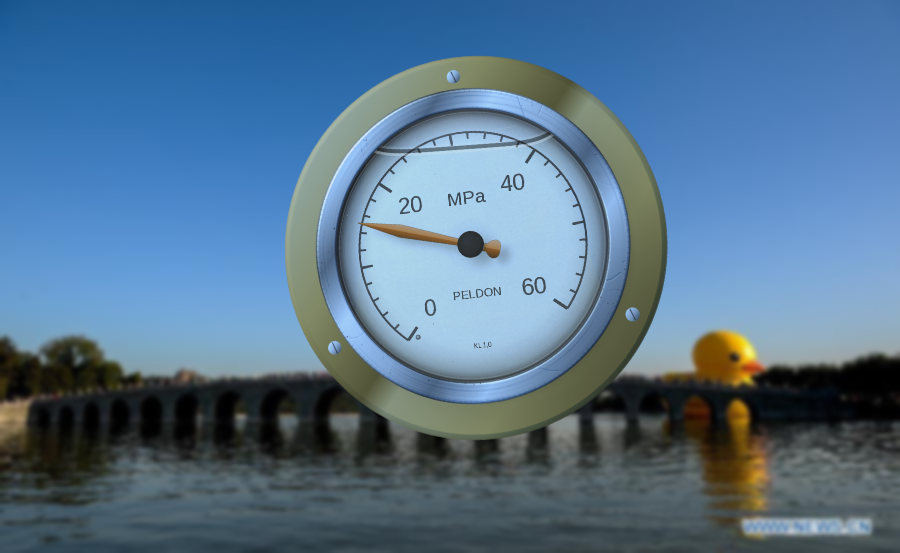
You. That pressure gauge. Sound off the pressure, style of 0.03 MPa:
15 MPa
